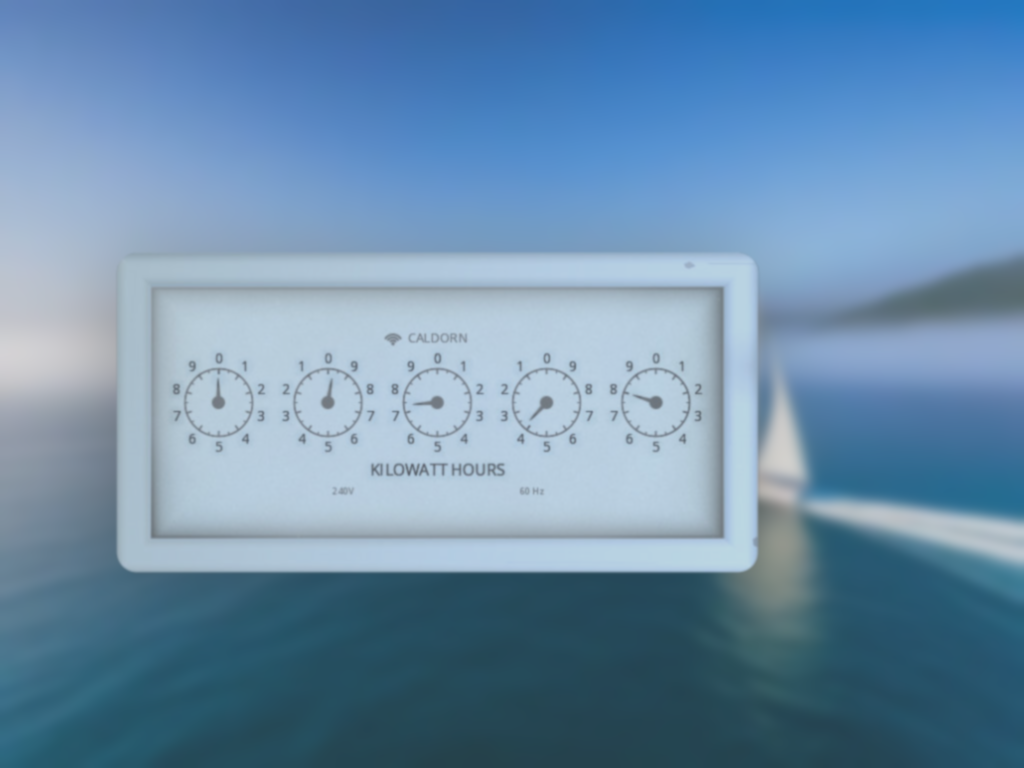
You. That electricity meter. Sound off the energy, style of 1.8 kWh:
99738 kWh
